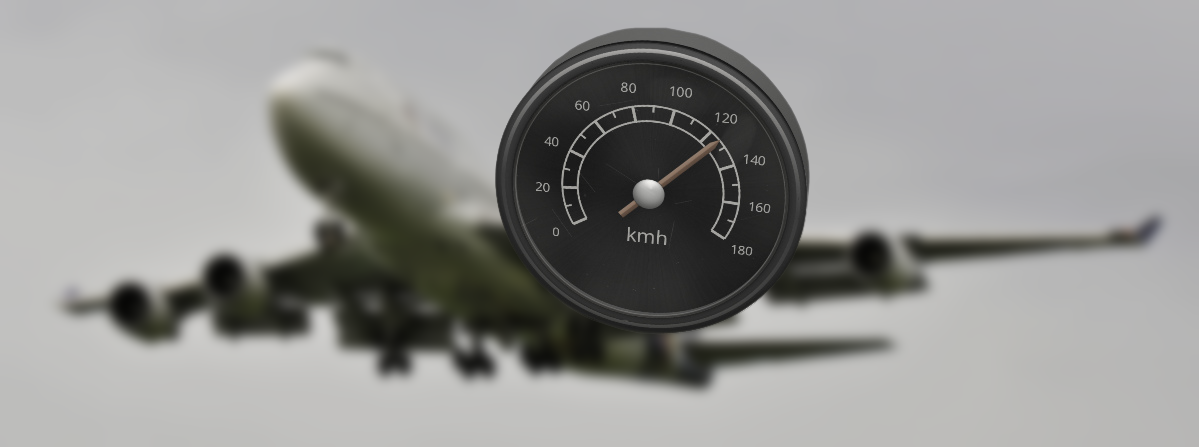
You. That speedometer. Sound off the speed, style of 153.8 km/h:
125 km/h
